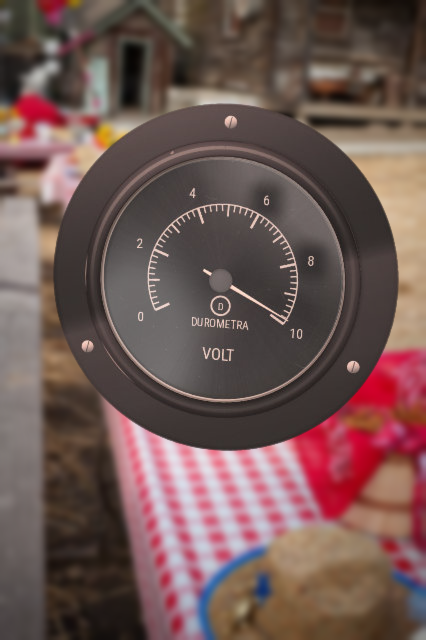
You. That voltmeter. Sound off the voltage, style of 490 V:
9.8 V
